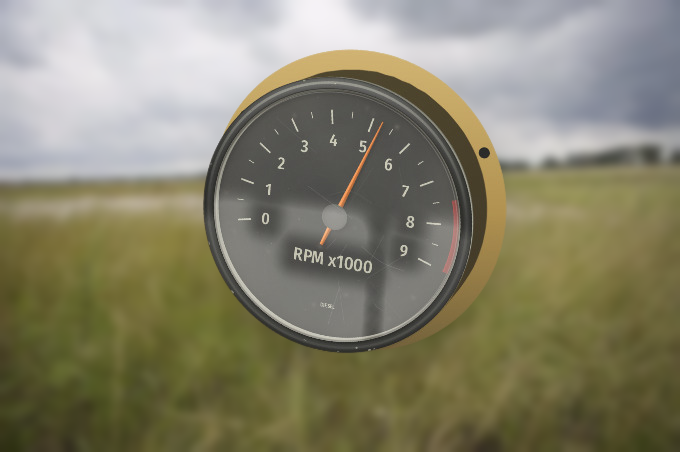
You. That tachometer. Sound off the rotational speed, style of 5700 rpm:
5250 rpm
